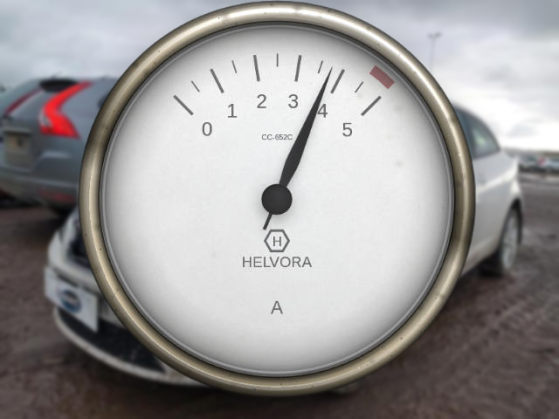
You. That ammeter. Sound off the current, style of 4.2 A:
3.75 A
